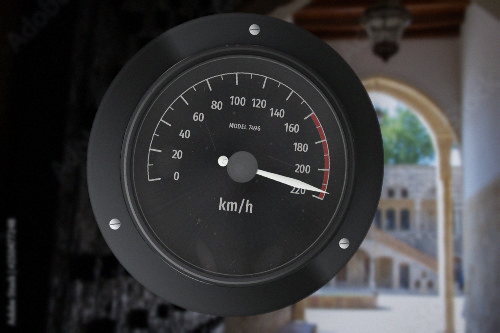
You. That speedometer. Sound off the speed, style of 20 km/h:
215 km/h
